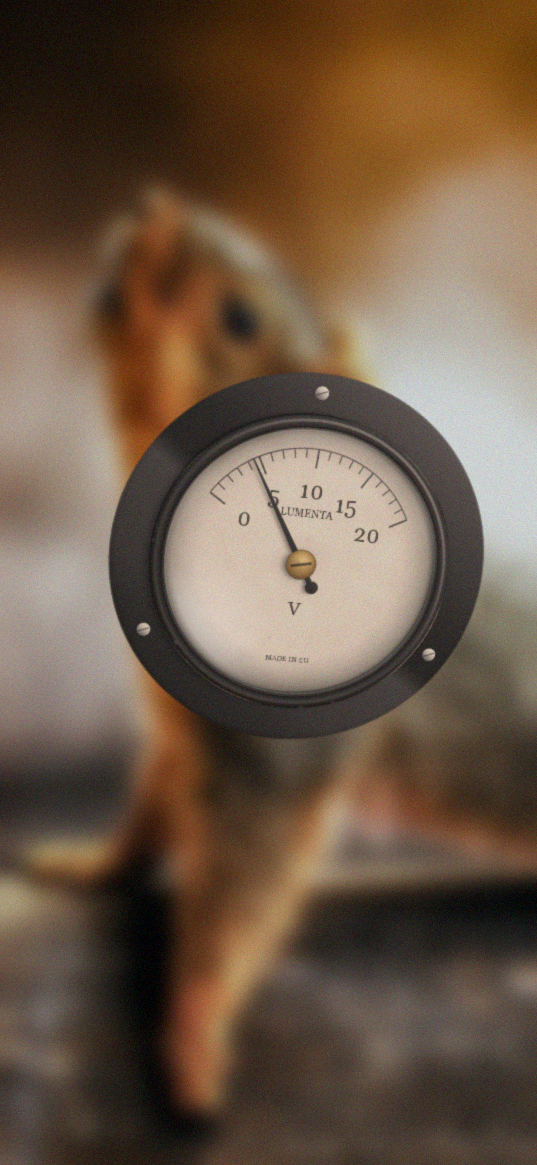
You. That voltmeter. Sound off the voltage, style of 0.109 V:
4.5 V
